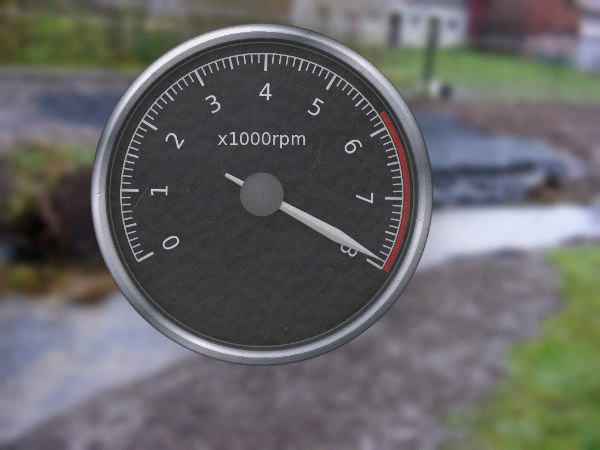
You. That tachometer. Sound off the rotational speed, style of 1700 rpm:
7900 rpm
